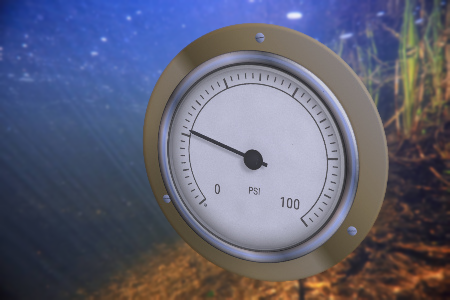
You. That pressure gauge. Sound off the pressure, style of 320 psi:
22 psi
